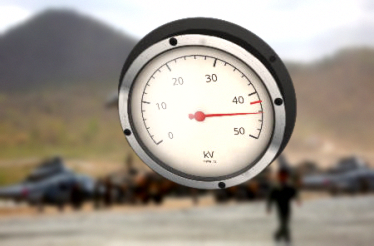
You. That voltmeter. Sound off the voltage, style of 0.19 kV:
44 kV
